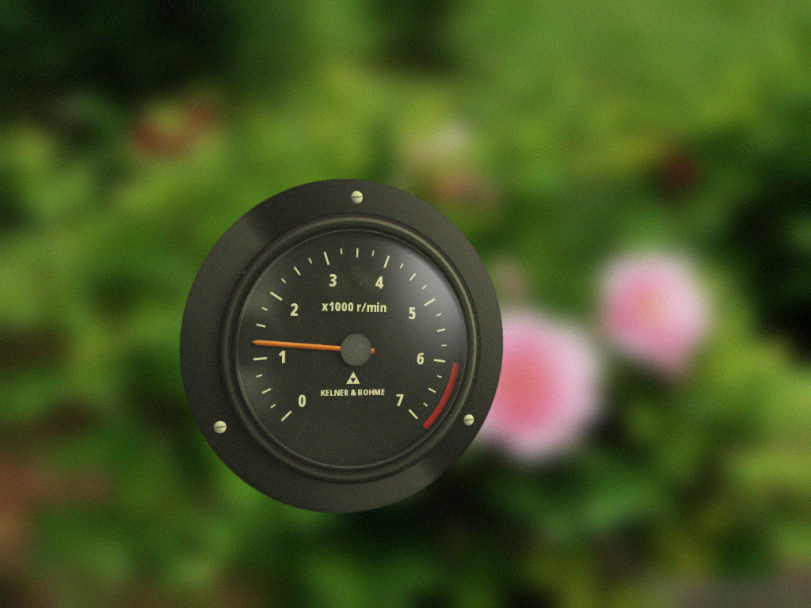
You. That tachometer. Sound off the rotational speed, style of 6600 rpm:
1250 rpm
